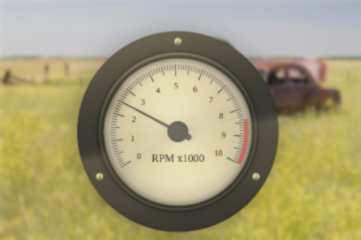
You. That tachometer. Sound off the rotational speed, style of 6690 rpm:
2500 rpm
